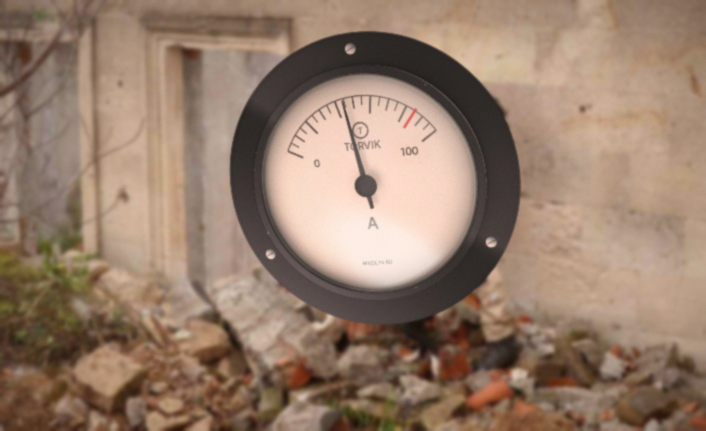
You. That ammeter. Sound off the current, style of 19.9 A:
45 A
